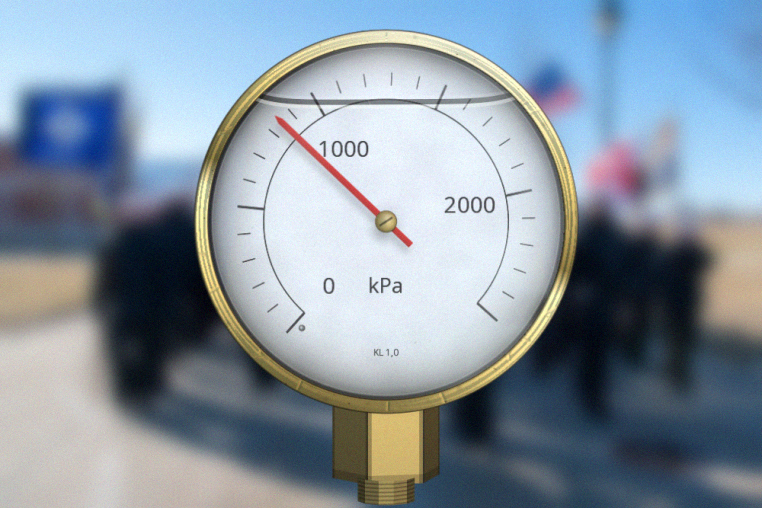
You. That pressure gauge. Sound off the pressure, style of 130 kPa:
850 kPa
